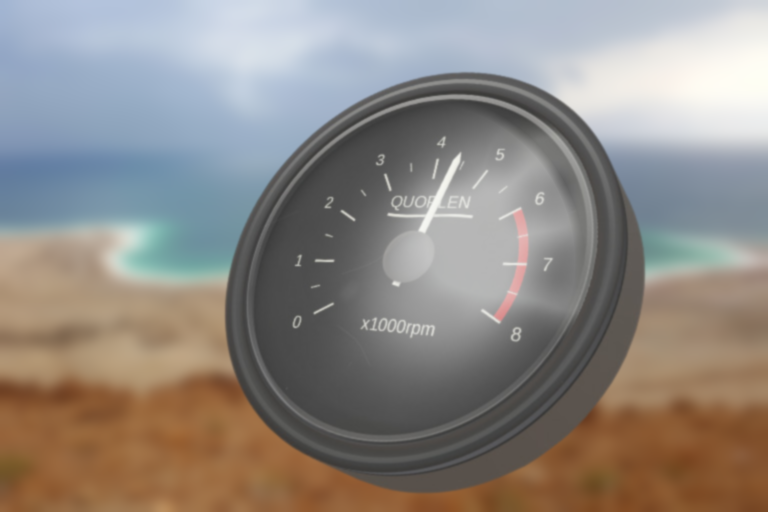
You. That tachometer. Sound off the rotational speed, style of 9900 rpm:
4500 rpm
